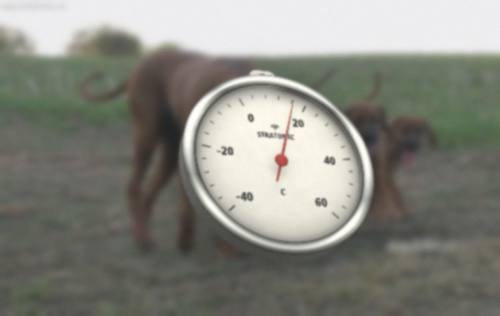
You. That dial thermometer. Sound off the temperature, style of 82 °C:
16 °C
